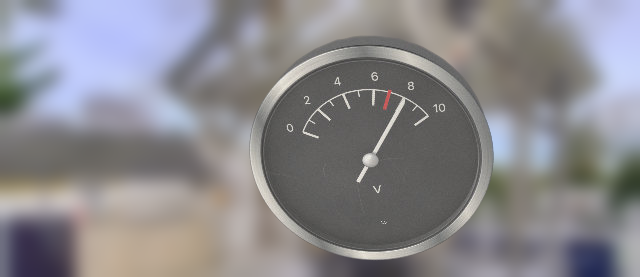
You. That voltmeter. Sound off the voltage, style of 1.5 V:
8 V
